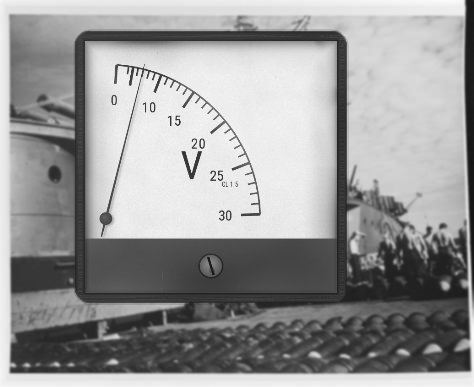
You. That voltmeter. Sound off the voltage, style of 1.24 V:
7 V
